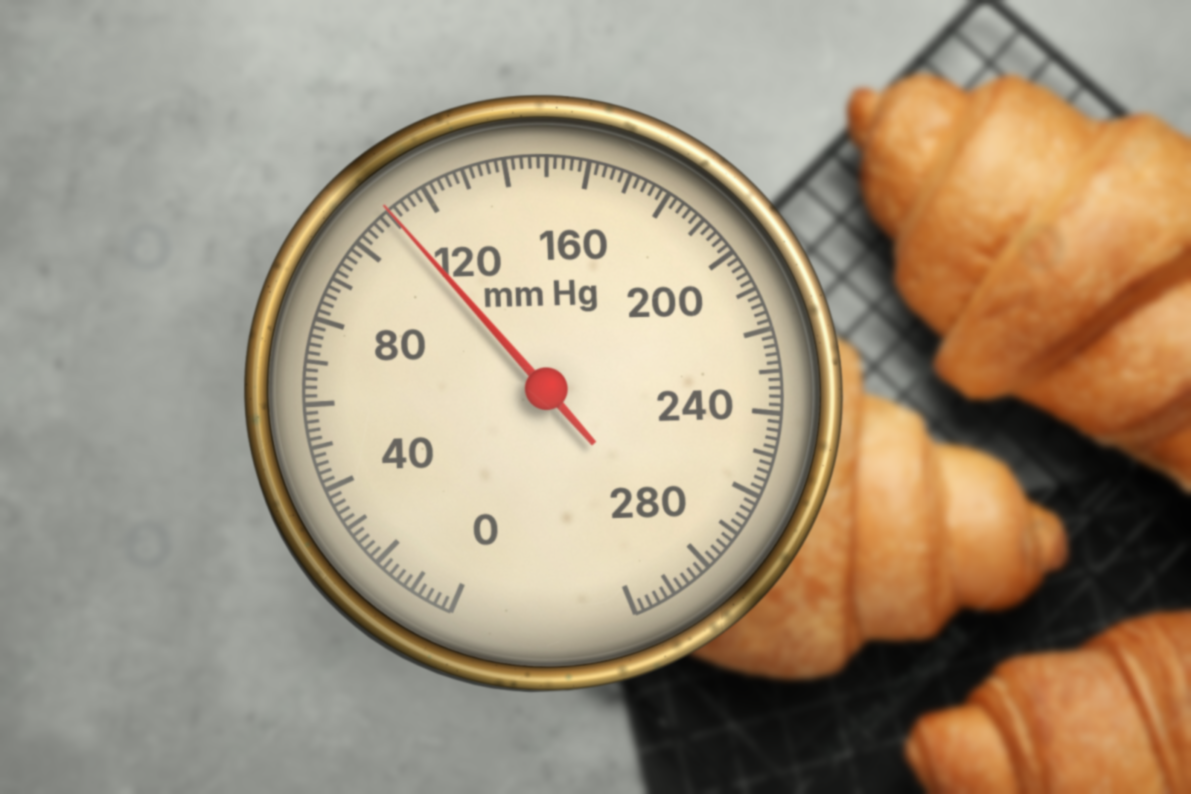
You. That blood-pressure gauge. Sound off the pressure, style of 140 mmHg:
110 mmHg
